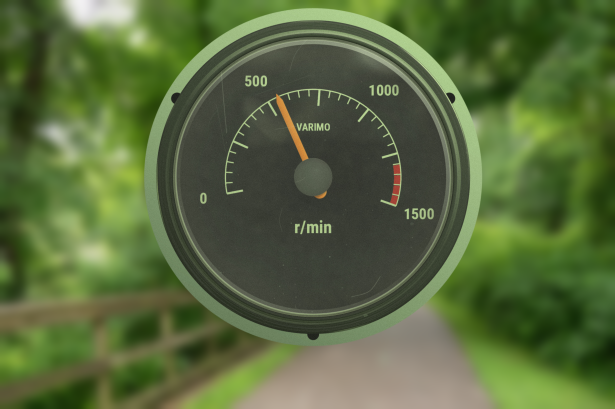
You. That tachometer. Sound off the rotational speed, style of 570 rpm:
550 rpm
